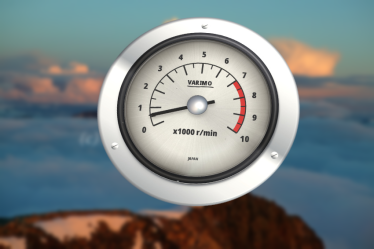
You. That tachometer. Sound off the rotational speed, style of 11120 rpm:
500 rpm
